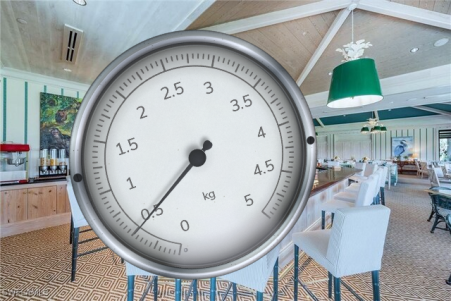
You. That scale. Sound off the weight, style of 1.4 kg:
0.5 kg
